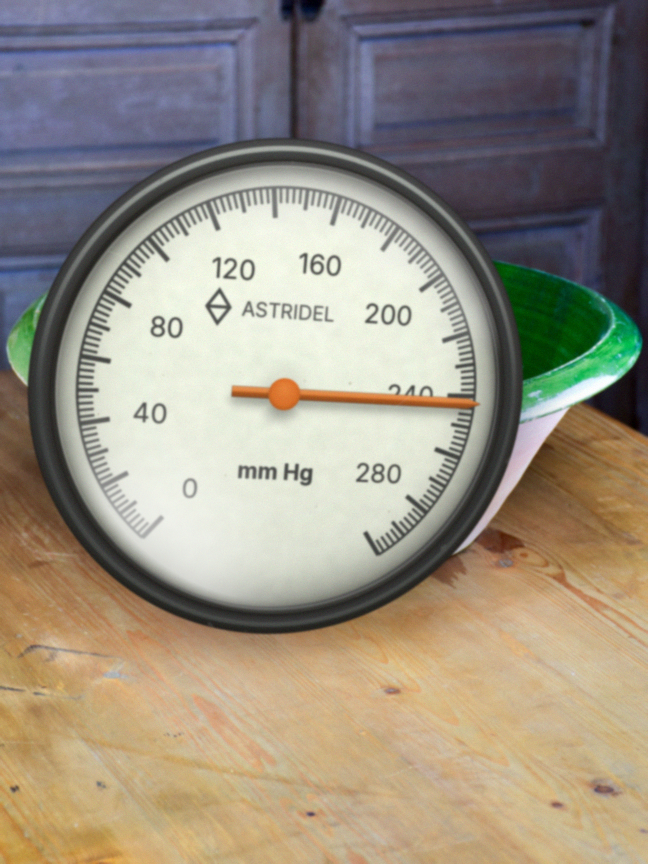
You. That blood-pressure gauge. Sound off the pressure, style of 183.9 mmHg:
242 mmHg
